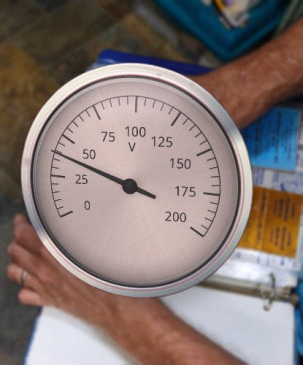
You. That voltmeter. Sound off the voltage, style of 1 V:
40 V
